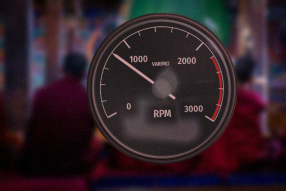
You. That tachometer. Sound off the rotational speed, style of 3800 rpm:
800 rpm
